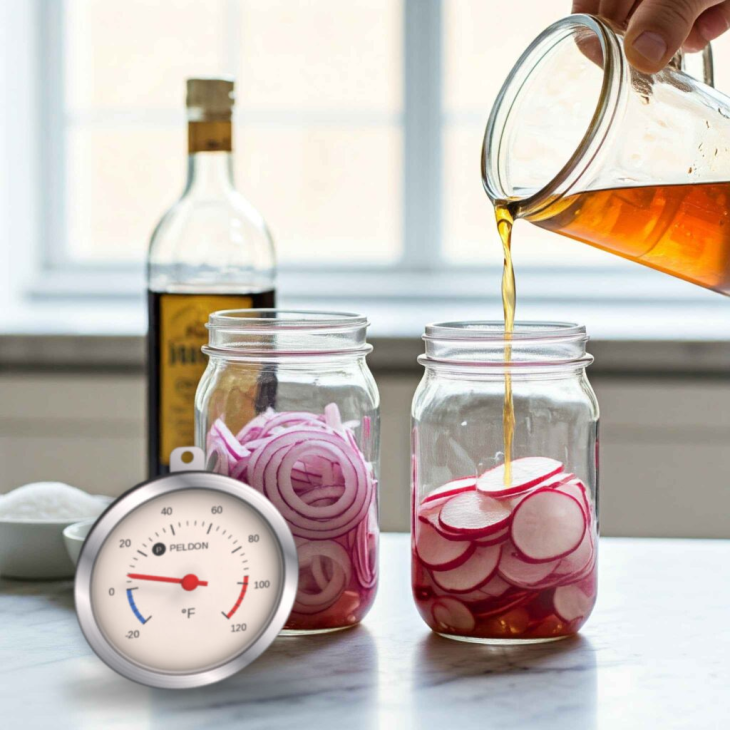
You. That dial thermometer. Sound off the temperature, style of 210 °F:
8 °F
